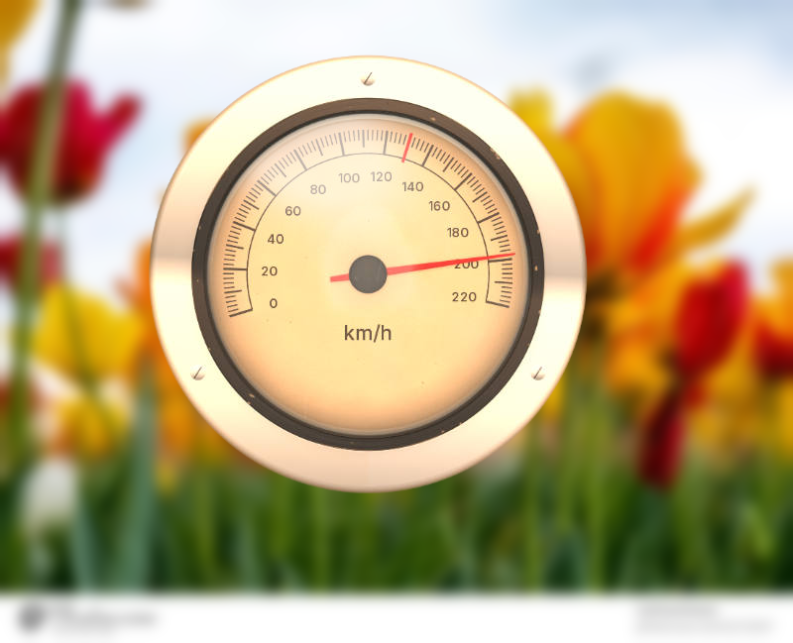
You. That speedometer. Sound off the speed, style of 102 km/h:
198 km/h
